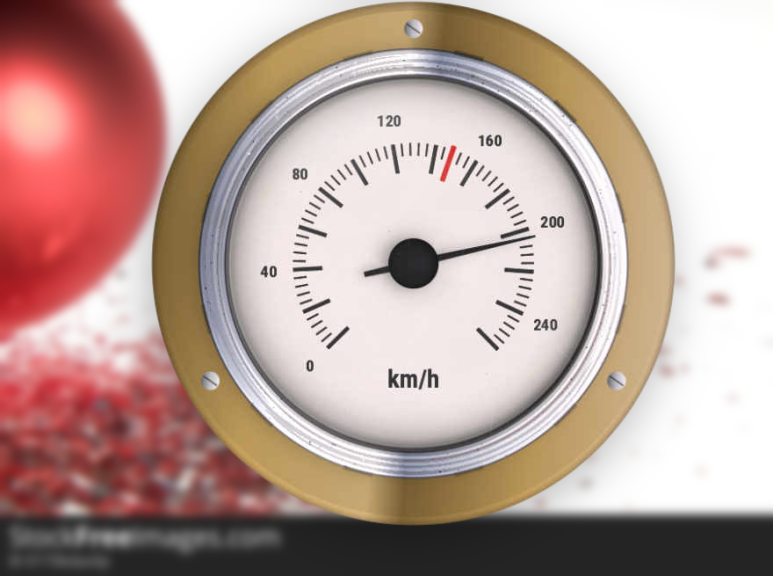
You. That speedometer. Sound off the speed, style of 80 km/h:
204 km/h
